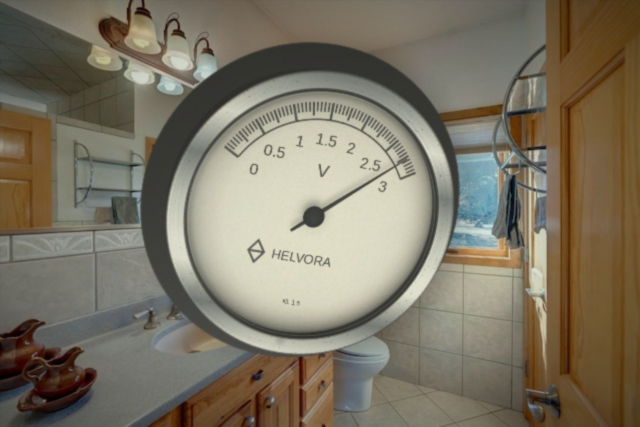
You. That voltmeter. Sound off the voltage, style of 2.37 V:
2.75 V
